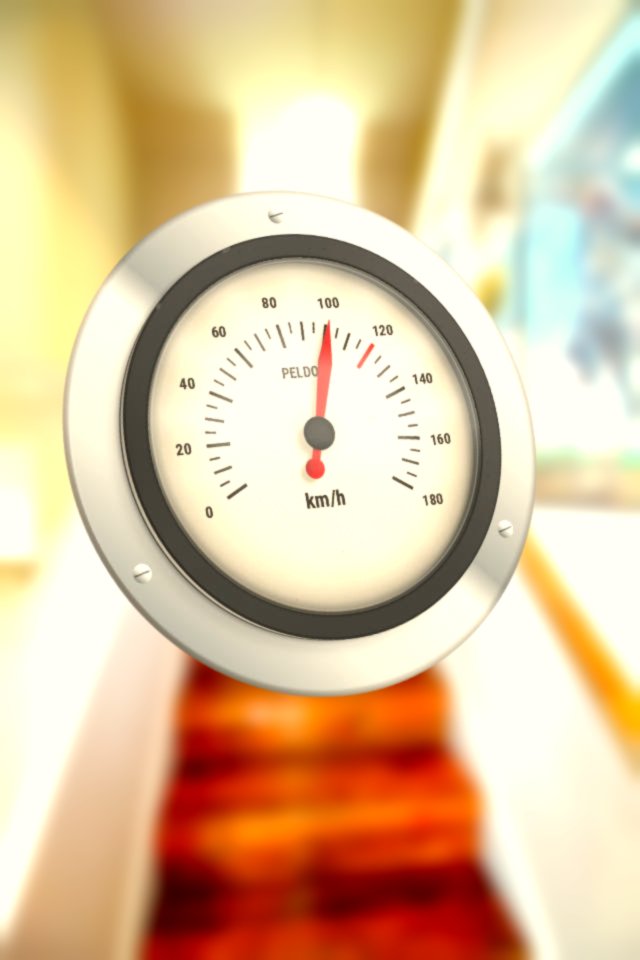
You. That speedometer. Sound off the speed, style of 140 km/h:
100 km/h
